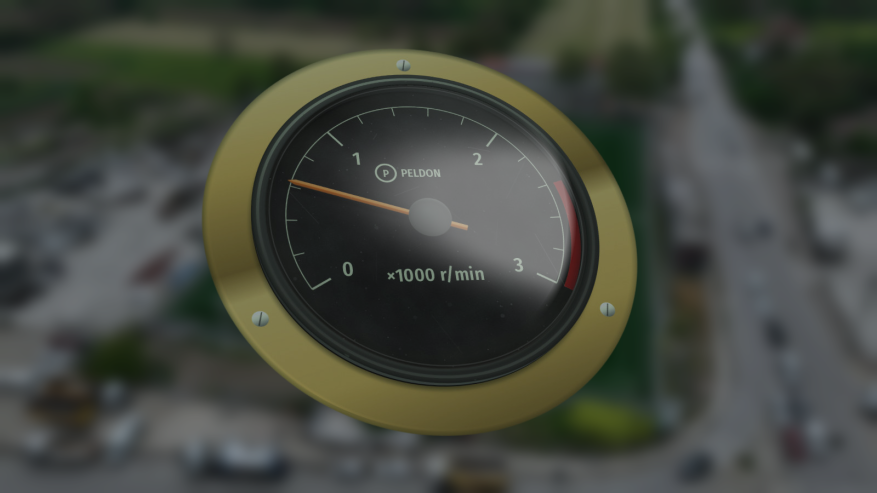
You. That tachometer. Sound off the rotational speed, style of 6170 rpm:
600 rpm
